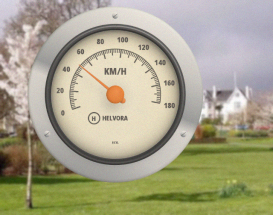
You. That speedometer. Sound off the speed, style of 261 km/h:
50 km/h
